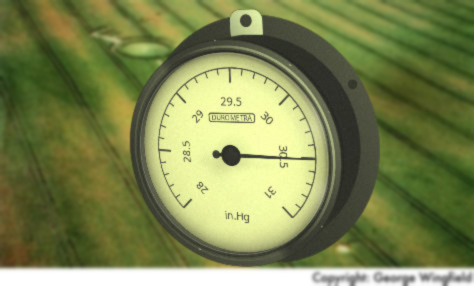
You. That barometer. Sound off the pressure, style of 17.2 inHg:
30.5 inHg
